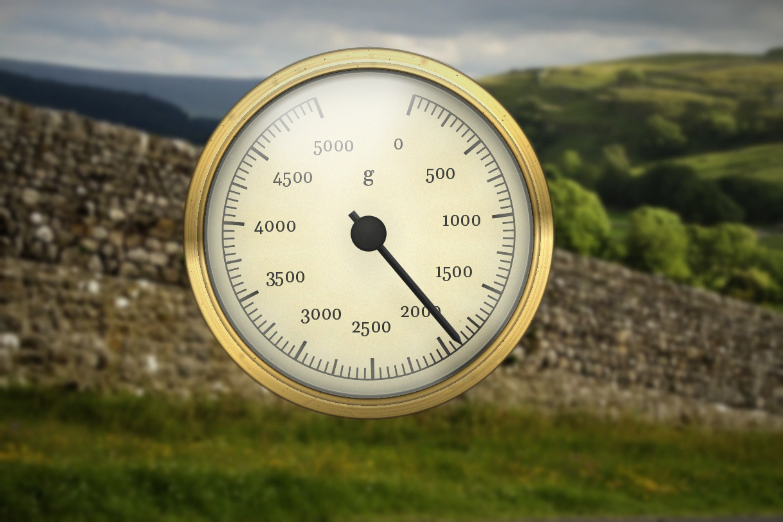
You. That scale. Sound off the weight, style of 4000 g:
1900 g
